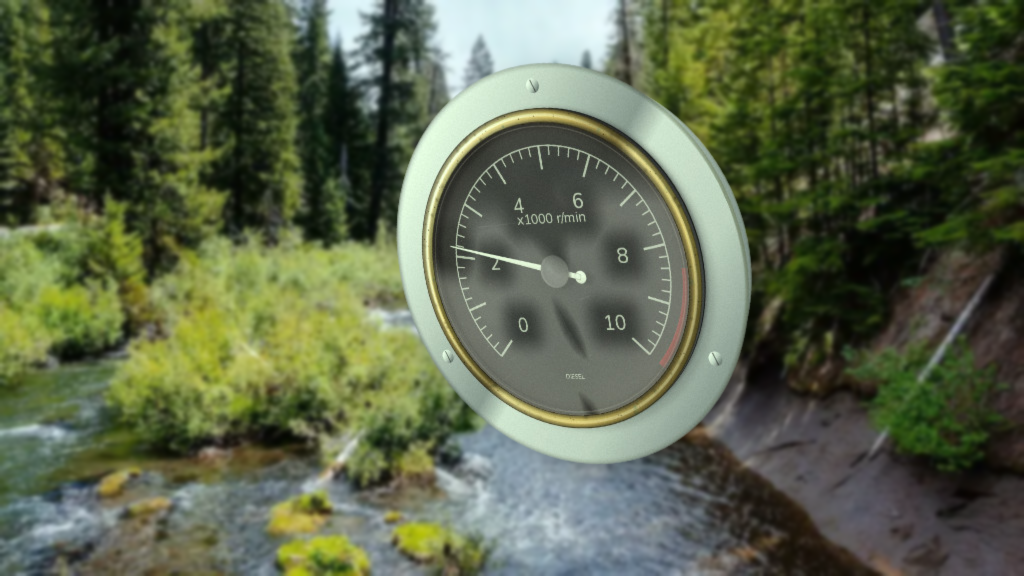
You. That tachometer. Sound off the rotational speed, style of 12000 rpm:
2200 rpm
